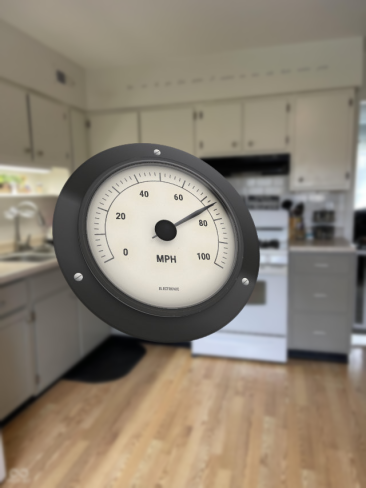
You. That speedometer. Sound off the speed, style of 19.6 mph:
74 mph
